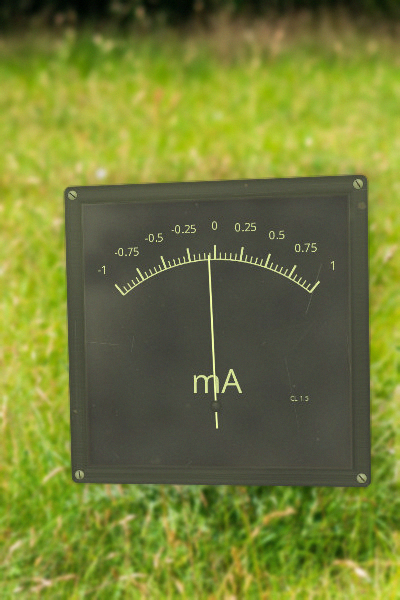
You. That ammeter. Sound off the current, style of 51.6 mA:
-0.05 mA
